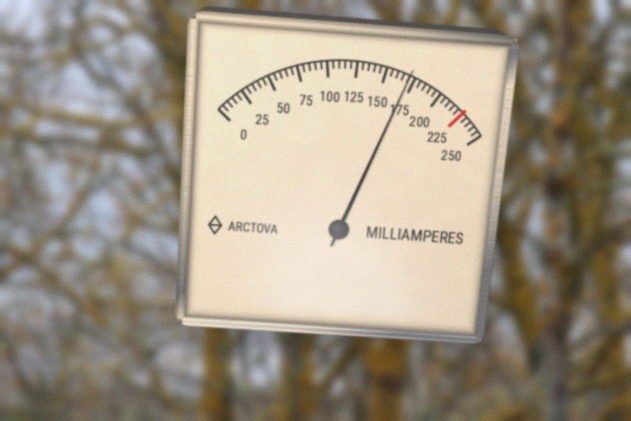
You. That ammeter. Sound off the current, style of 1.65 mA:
170 mA
